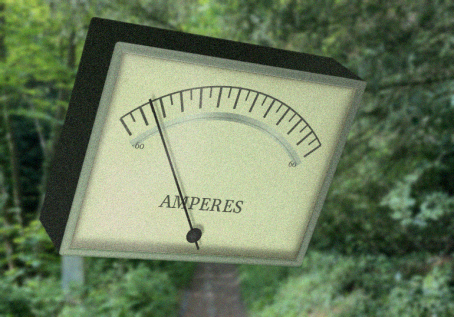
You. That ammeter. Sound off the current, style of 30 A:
-45 A
